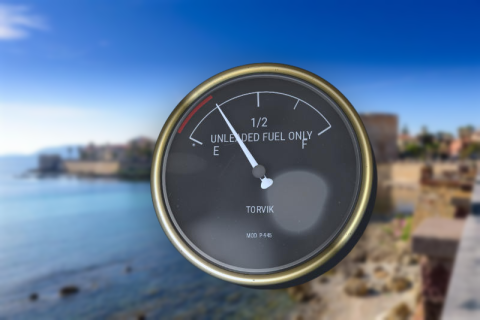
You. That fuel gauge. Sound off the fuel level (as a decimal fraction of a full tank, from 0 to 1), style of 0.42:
0.25
